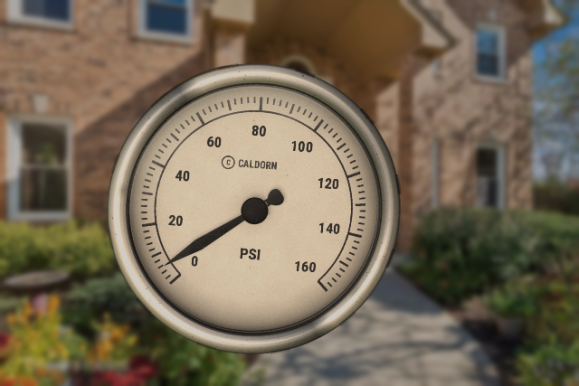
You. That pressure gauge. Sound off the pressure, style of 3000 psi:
6 psi
